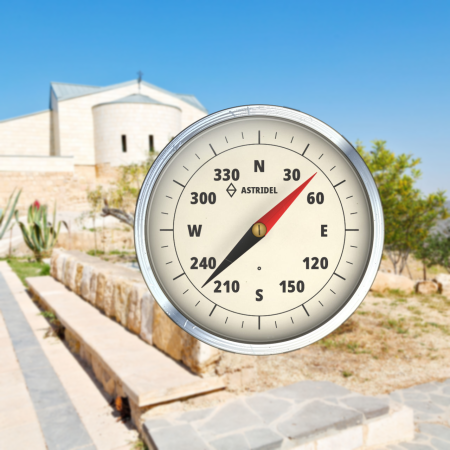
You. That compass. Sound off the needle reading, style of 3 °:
45 °
